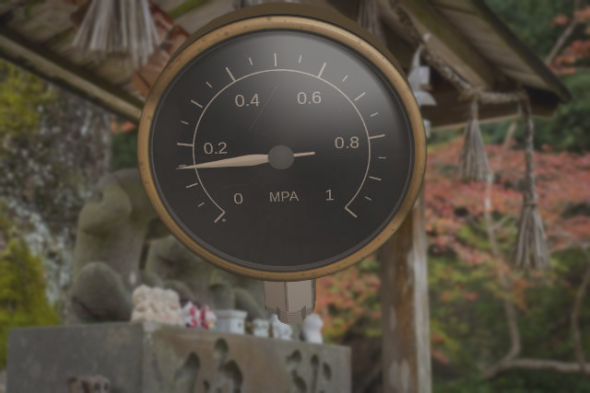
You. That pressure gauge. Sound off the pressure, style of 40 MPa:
0.15 MPa
